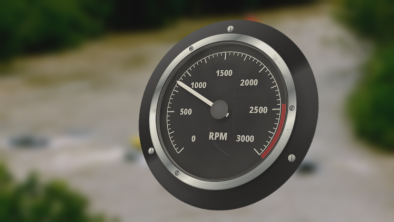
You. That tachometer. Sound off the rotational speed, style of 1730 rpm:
850 rpm
